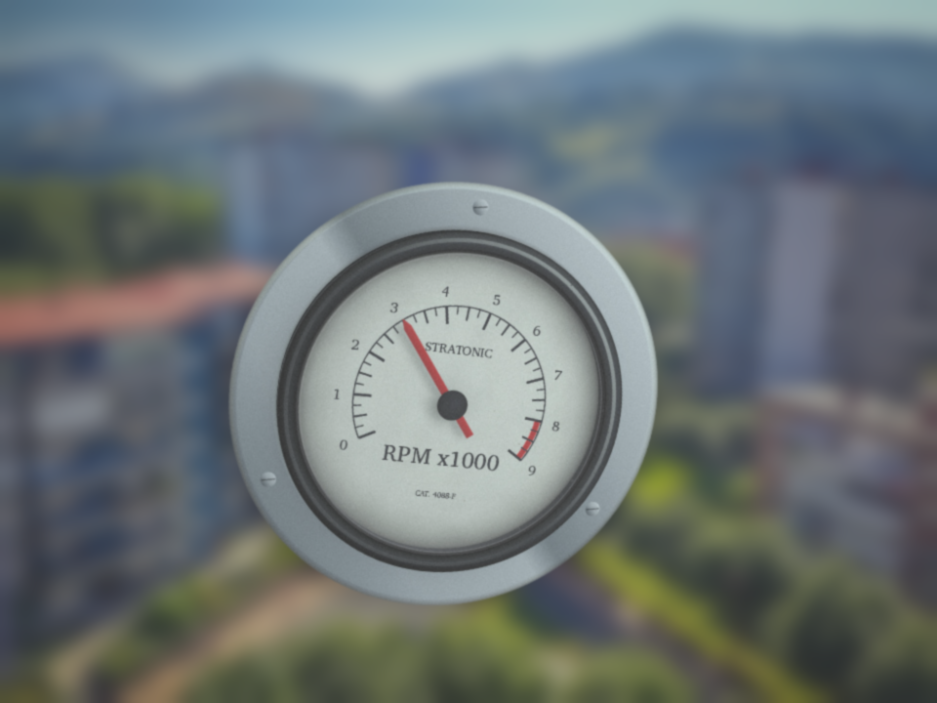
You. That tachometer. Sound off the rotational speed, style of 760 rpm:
3000 rpm
